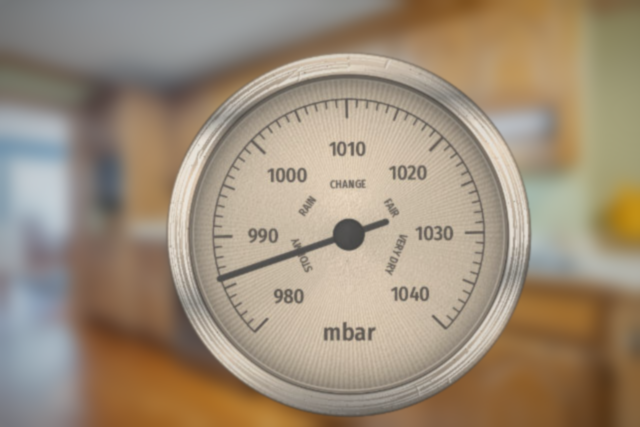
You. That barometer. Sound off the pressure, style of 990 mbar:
986 mbar
